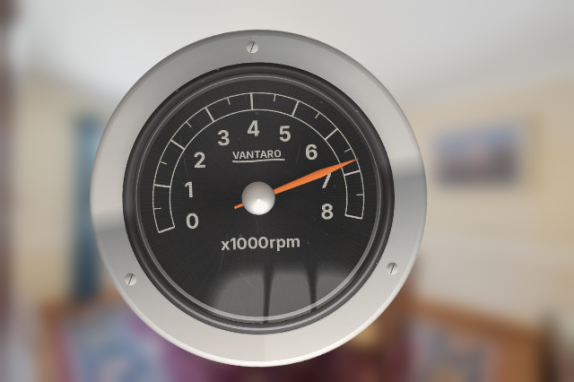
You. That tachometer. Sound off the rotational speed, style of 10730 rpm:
6750 rpm
